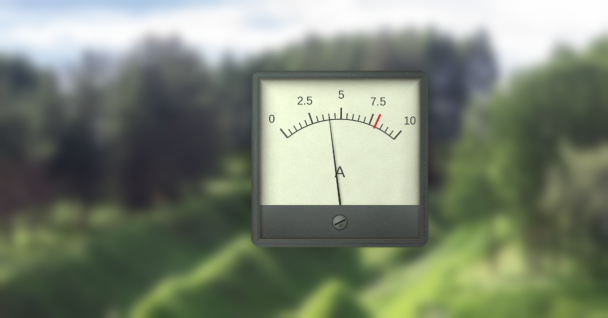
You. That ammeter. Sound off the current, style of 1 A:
4 A
